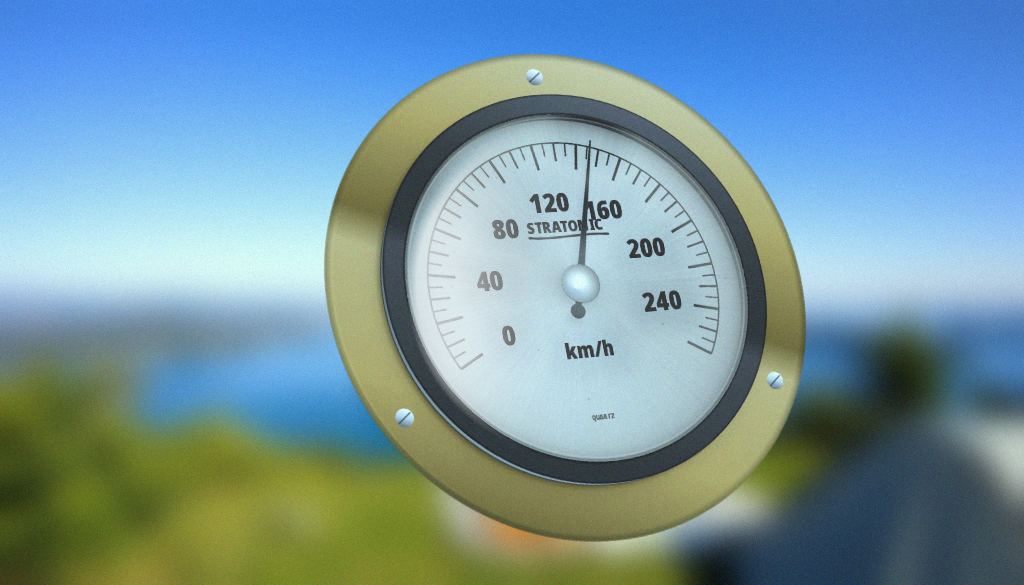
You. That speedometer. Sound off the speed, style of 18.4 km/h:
145 km/h
